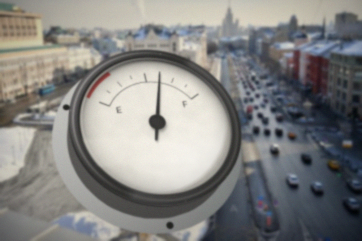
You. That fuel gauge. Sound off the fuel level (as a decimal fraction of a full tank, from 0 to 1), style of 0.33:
0.625
